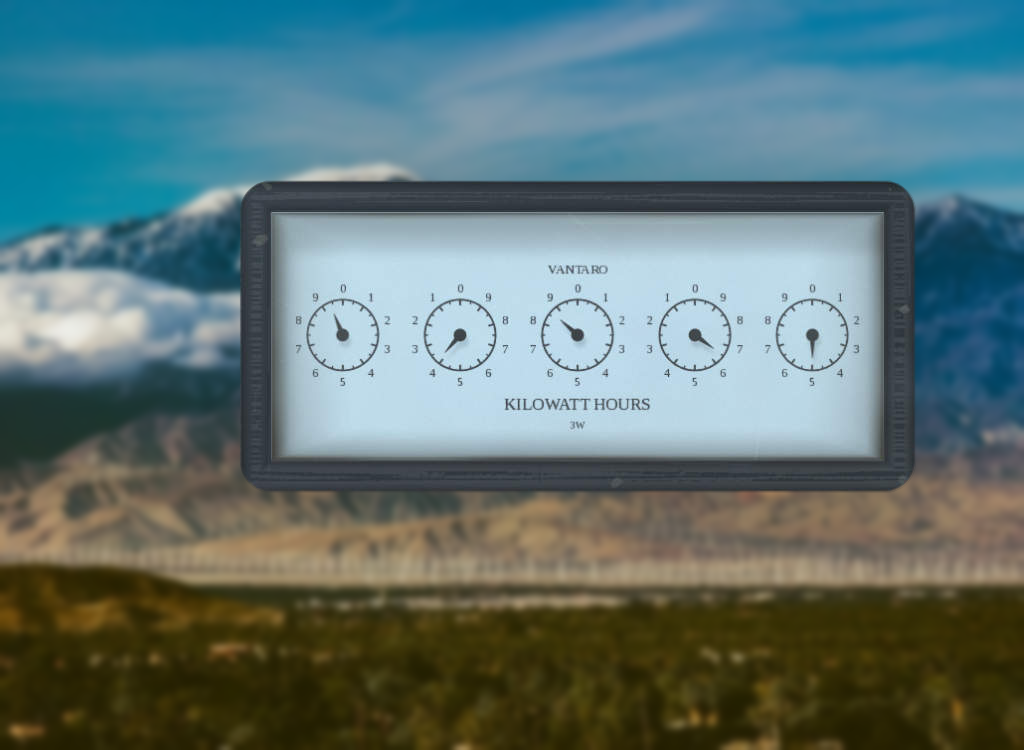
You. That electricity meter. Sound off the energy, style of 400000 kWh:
93865 kWh
